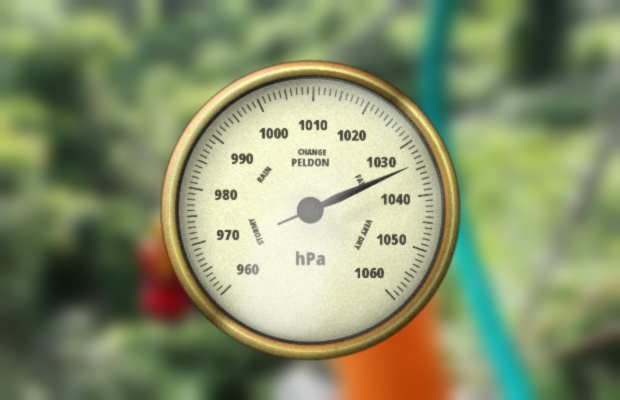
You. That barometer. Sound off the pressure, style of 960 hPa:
1034 hPa
